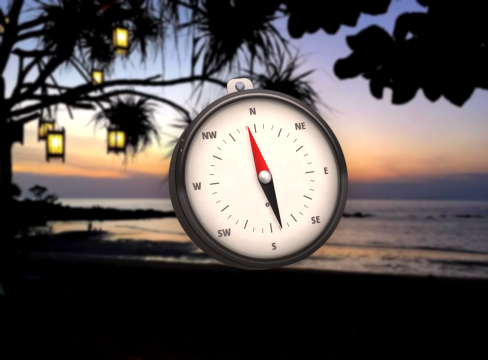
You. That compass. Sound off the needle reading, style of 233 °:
350 °
